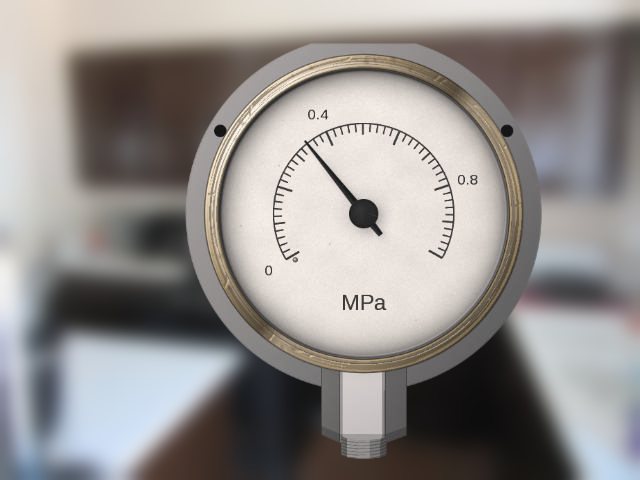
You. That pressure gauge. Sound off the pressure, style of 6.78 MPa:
0.34 MPa
